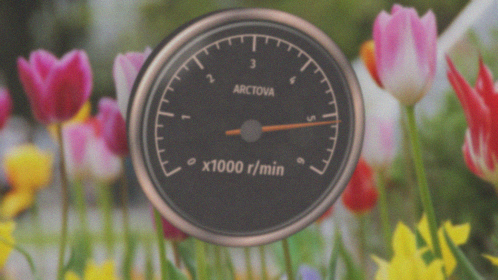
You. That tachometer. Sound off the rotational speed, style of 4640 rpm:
5100 rpm
